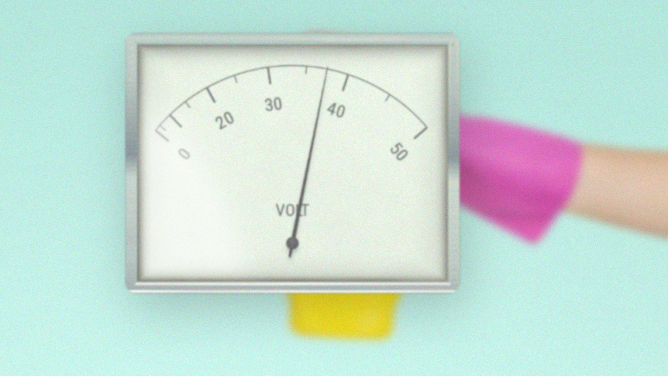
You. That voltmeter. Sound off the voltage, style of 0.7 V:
37.5 V
